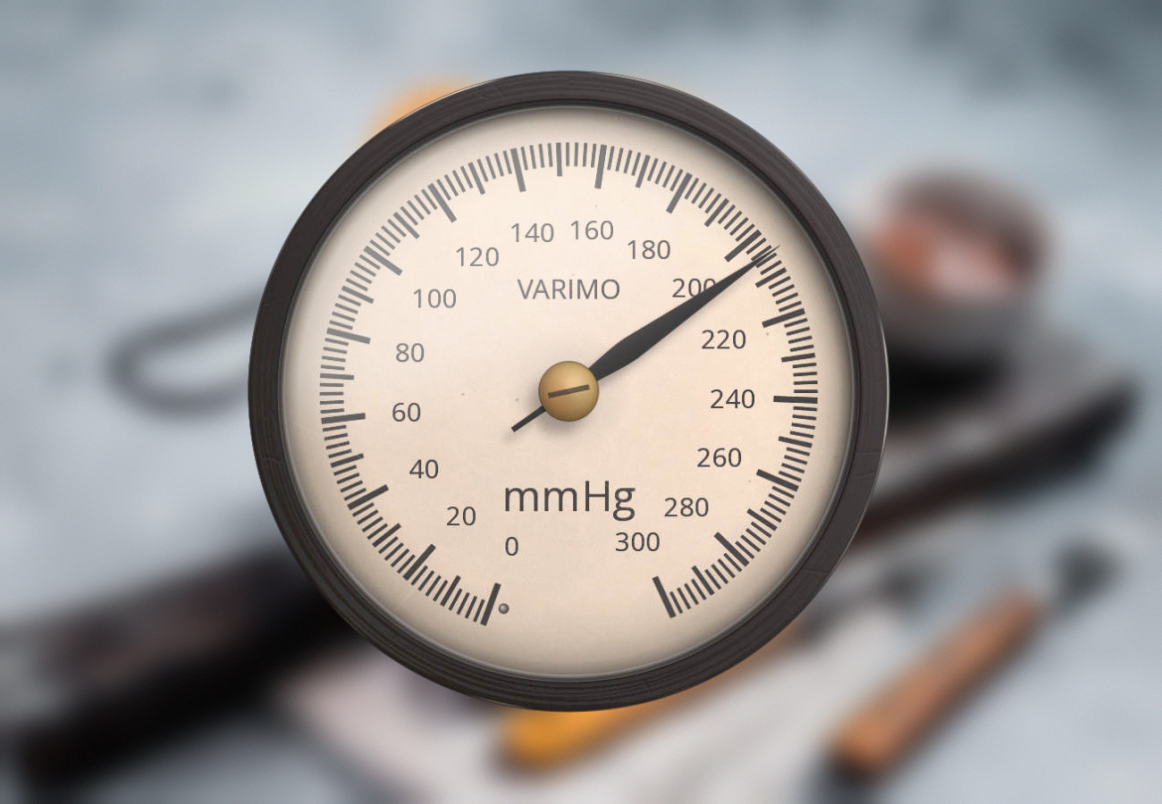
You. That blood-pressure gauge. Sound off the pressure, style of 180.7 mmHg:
205 mmHg
